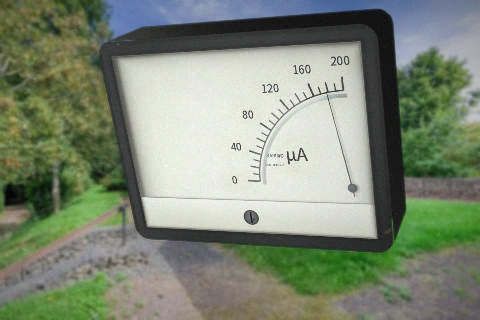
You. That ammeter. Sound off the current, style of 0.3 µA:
180 µA
